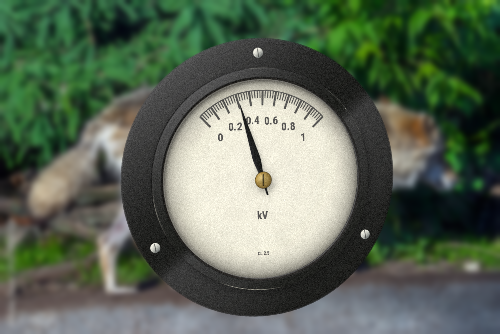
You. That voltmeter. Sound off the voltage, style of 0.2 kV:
0.3 kV
